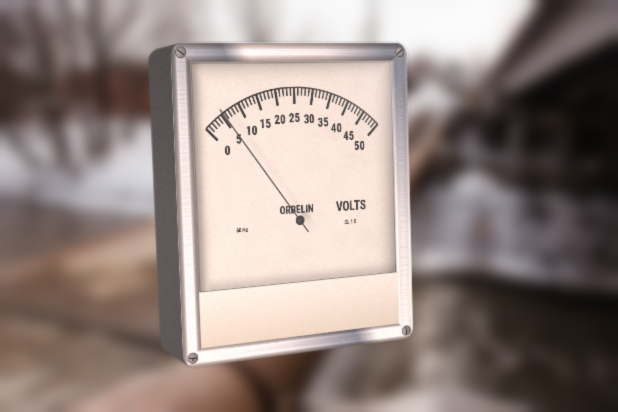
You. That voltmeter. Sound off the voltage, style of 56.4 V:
5 V
